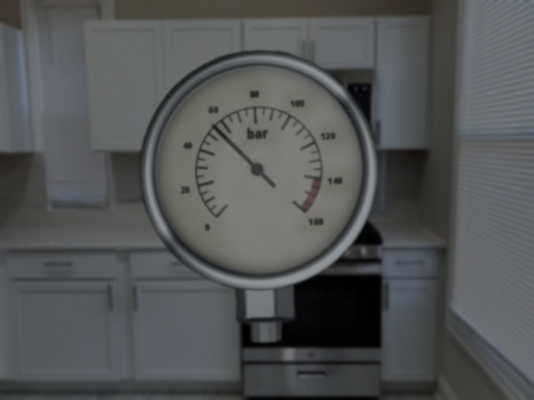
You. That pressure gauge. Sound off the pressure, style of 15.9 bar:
55 bar
